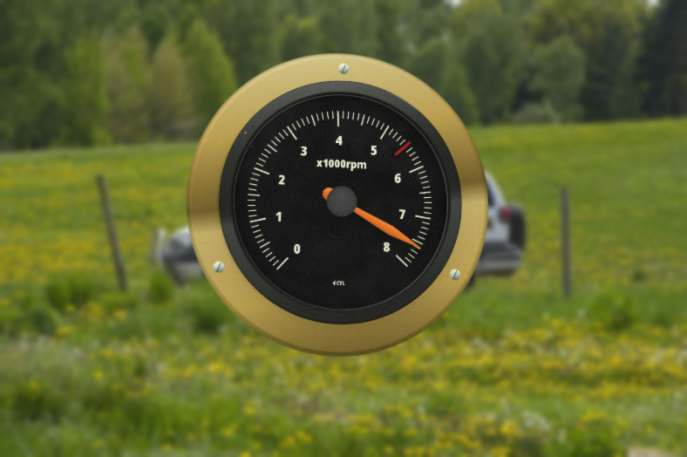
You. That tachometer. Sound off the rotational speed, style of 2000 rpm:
7600 rpm
